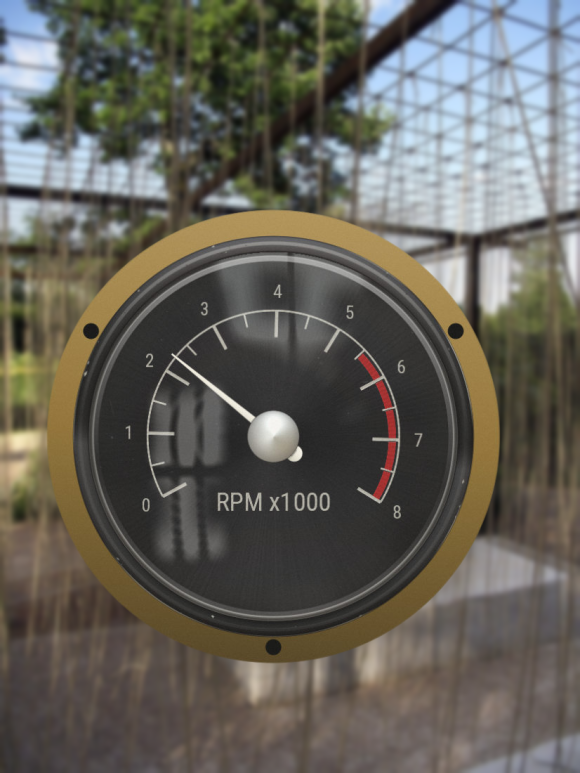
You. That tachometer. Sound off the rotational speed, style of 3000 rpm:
2250 rpm
